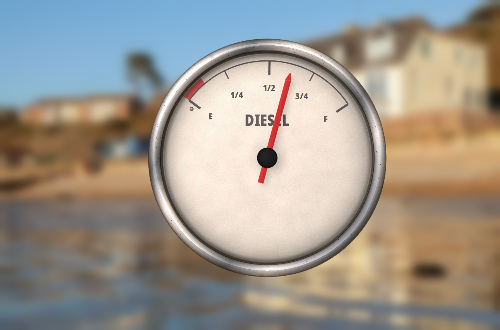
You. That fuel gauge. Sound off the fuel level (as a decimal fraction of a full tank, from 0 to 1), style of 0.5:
0.625
